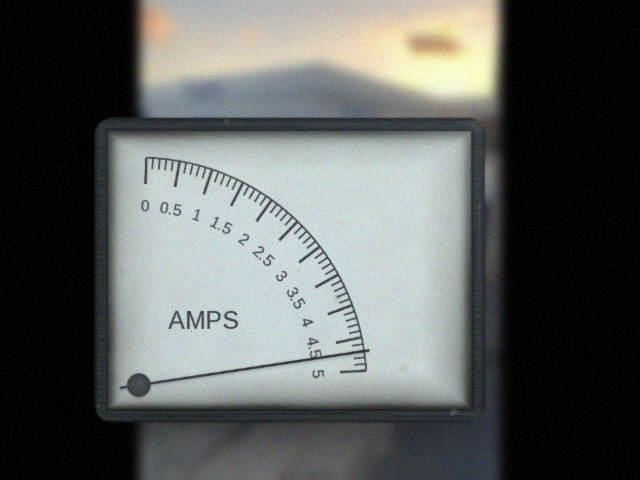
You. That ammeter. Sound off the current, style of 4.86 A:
4.7 A
